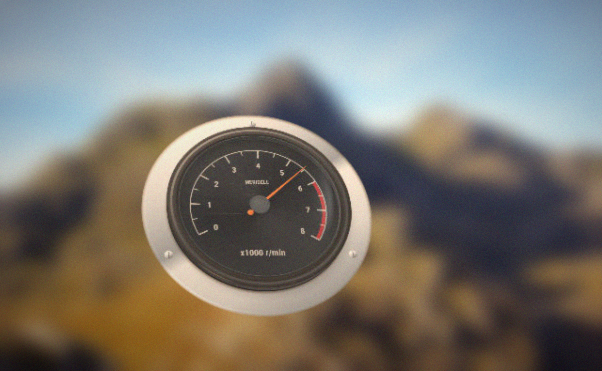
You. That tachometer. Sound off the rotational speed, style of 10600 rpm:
5500 rpm
